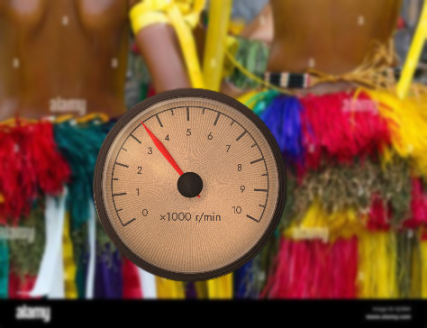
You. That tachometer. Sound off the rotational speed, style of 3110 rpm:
3500 rpm
